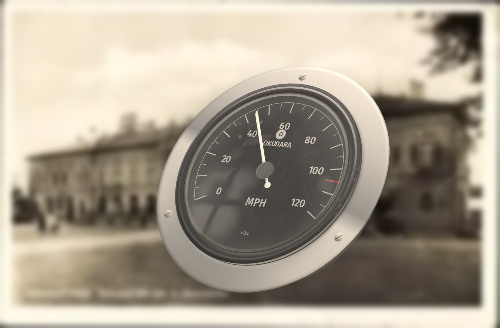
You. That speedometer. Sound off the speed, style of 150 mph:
45 mph
